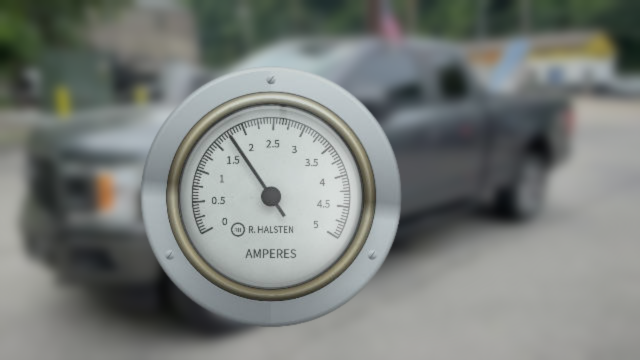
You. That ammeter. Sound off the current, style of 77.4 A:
1.75 A
